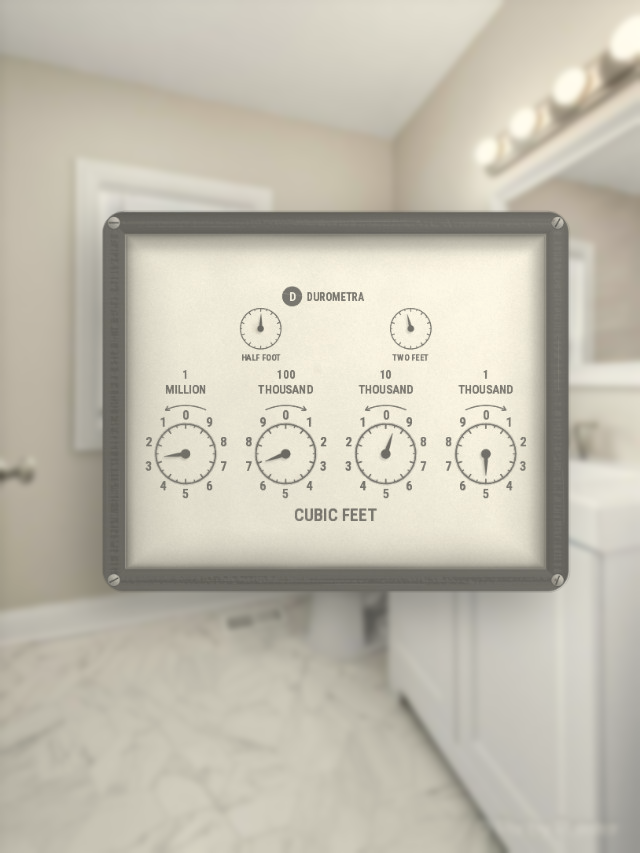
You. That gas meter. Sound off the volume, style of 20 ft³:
269500 ft³
